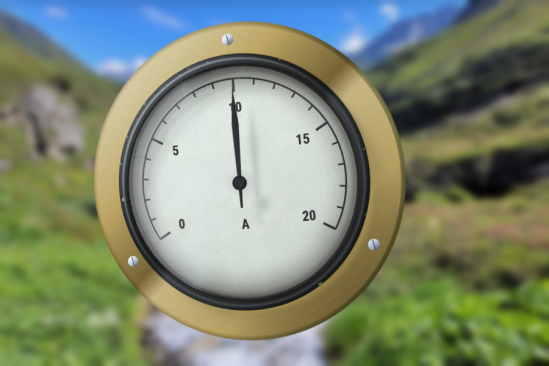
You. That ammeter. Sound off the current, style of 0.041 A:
10 A
